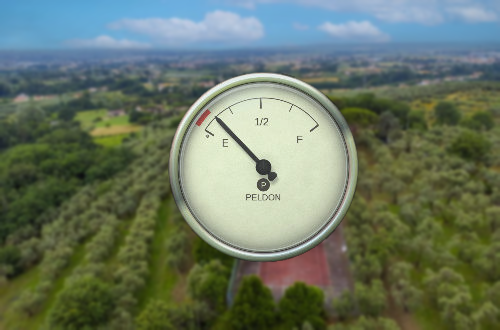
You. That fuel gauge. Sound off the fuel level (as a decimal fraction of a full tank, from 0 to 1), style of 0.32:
0.125
